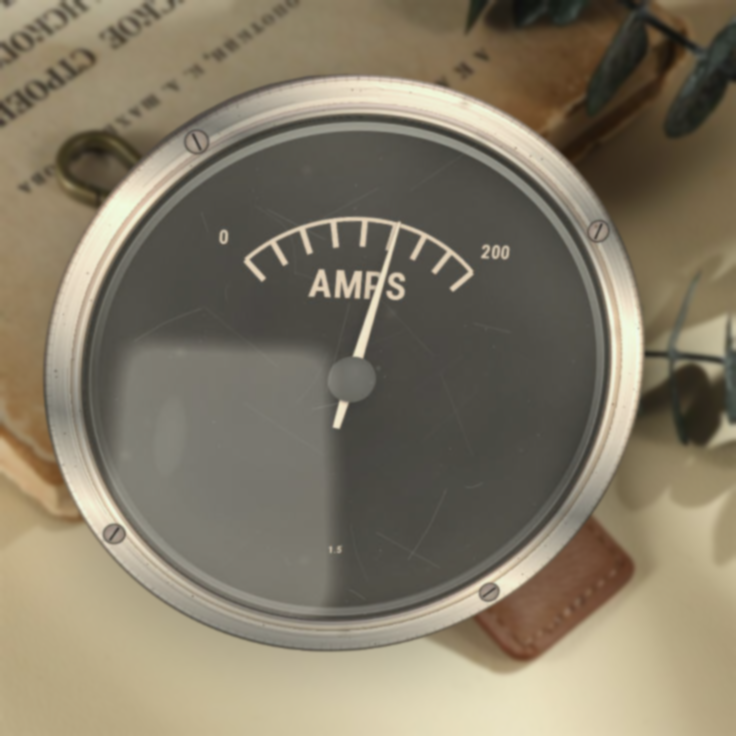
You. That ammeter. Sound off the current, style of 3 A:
125 A
